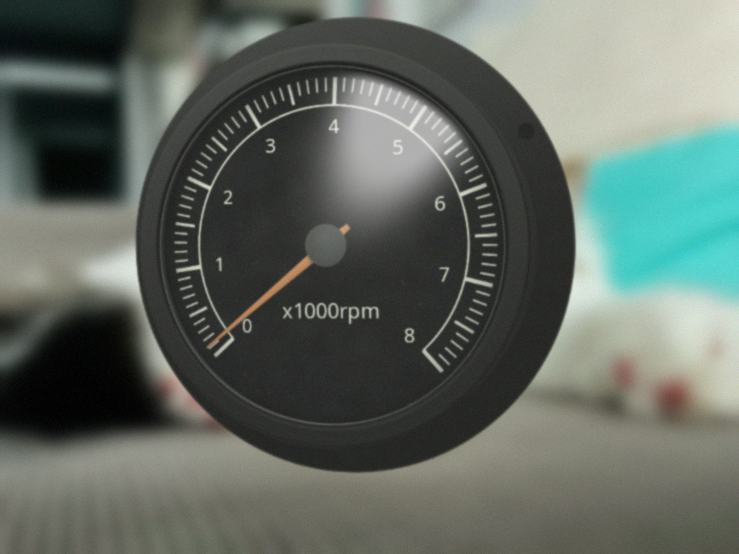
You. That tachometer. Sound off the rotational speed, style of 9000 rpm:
100 rpm
